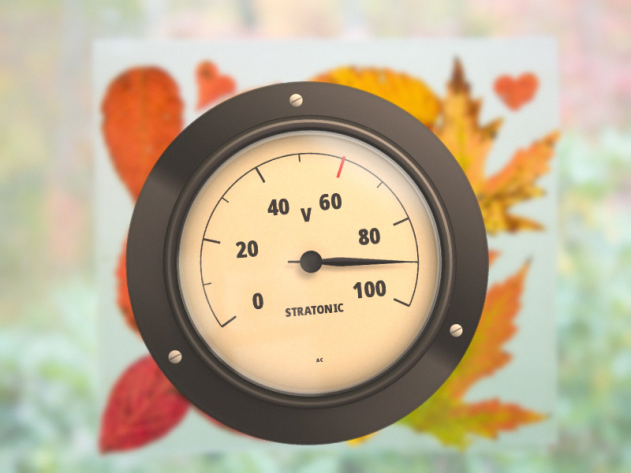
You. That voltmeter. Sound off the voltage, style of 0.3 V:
90 V
